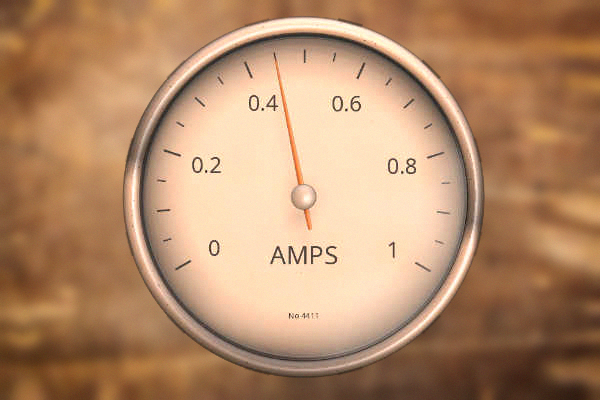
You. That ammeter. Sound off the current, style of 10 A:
0.45 A
